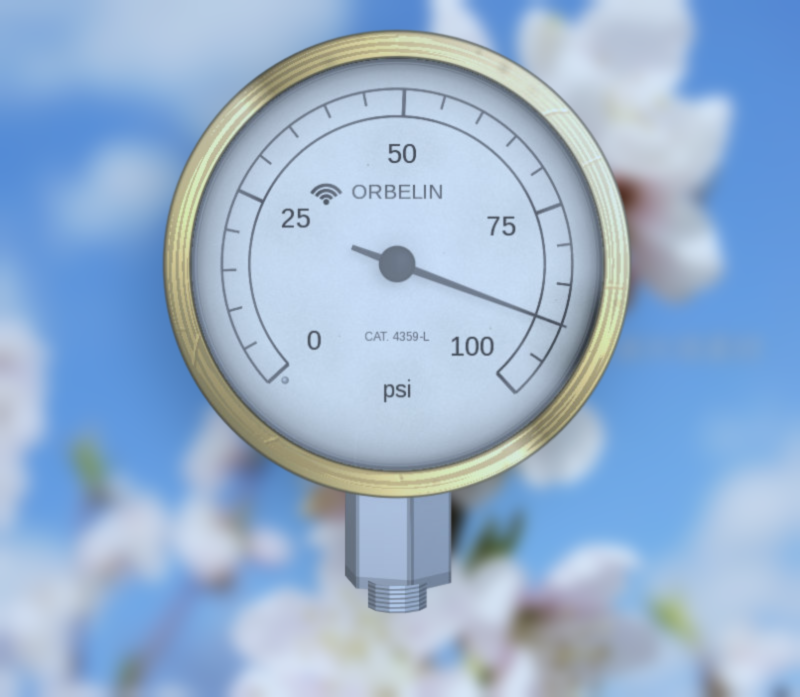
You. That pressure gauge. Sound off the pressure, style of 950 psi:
90 psi
